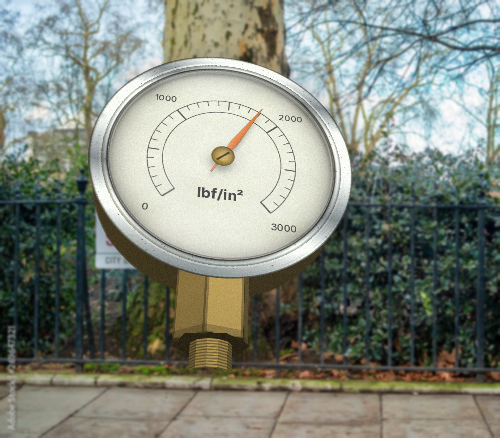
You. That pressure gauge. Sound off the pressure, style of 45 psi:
1800 psi
